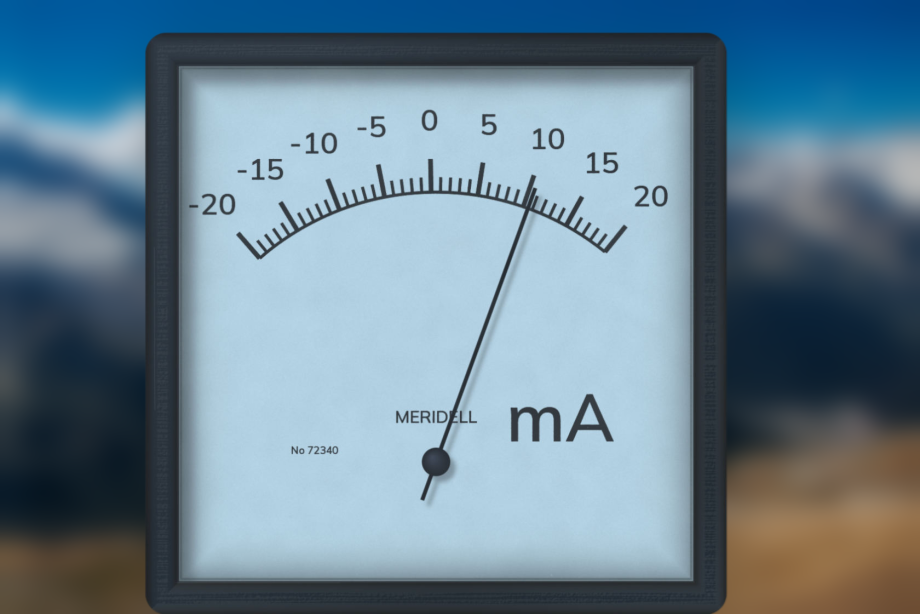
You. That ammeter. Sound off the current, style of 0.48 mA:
10.5 mA
